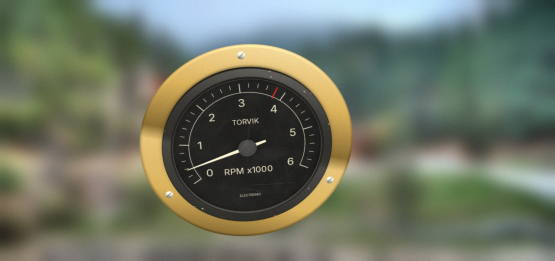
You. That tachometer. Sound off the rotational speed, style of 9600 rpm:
400 rpm
